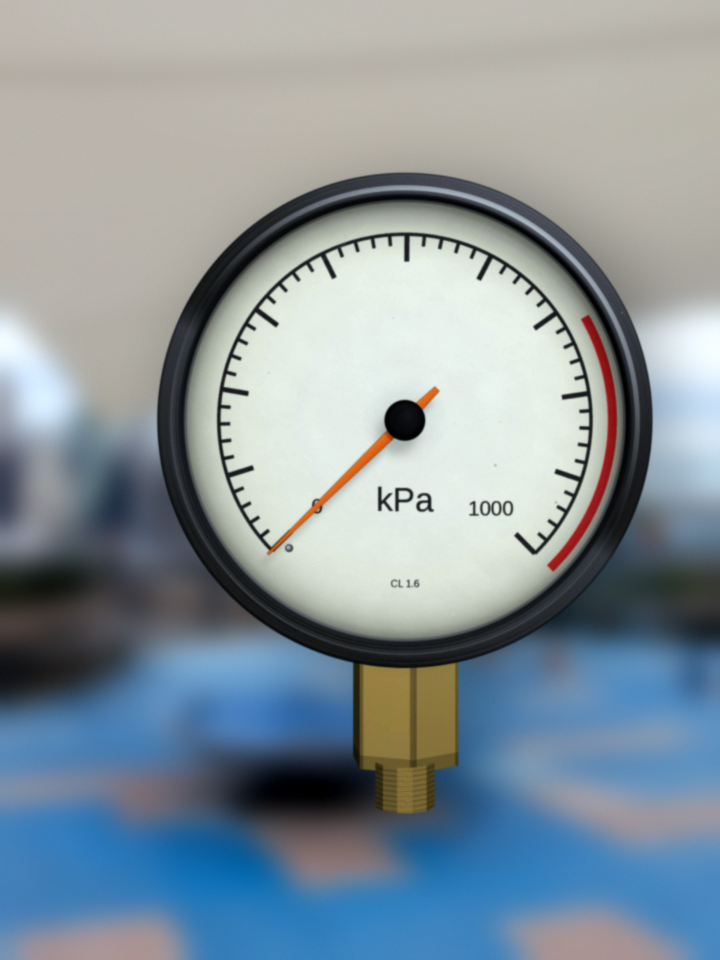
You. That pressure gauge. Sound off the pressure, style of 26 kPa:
0 kPa
